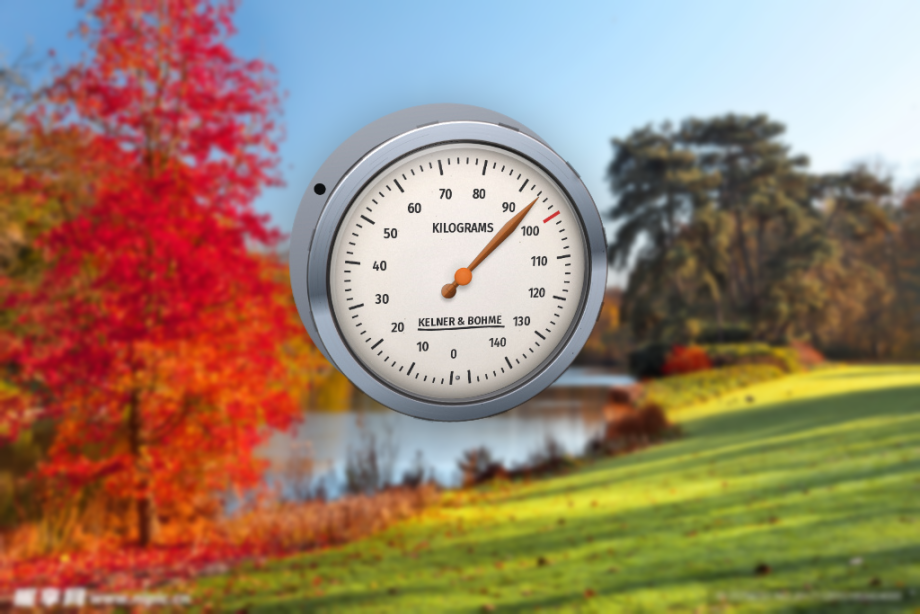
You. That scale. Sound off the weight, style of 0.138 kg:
94 kg
